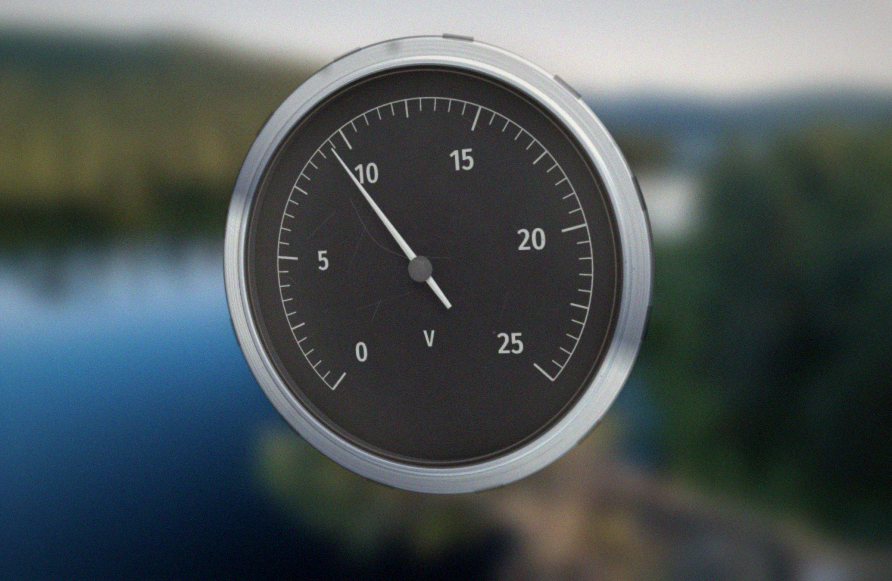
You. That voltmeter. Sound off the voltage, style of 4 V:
9.5 V
